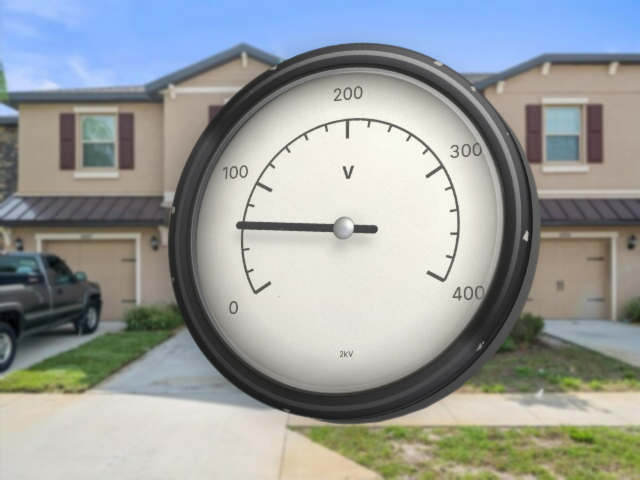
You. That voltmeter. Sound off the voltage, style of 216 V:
60 V
